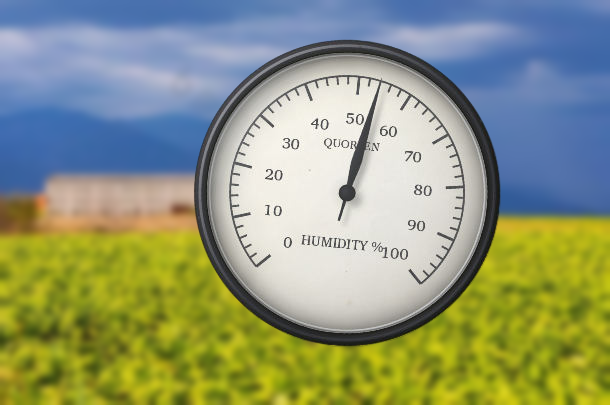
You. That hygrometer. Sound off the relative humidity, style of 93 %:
54 %
